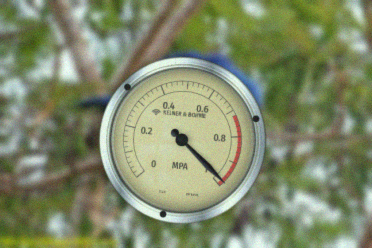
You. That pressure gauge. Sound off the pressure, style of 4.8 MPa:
0.98 MPa
